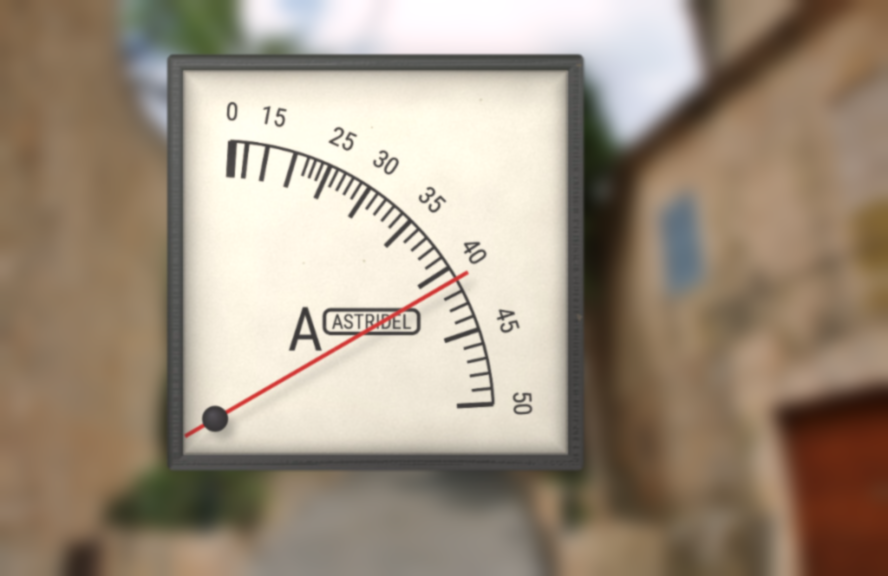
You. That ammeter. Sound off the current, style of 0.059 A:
41 A
